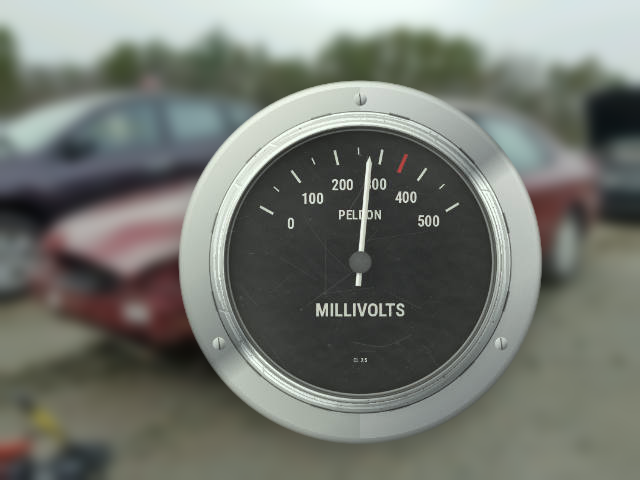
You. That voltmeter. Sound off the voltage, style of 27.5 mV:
275 mV
